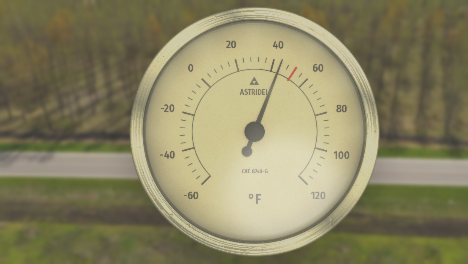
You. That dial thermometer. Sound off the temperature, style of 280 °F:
44 °F
